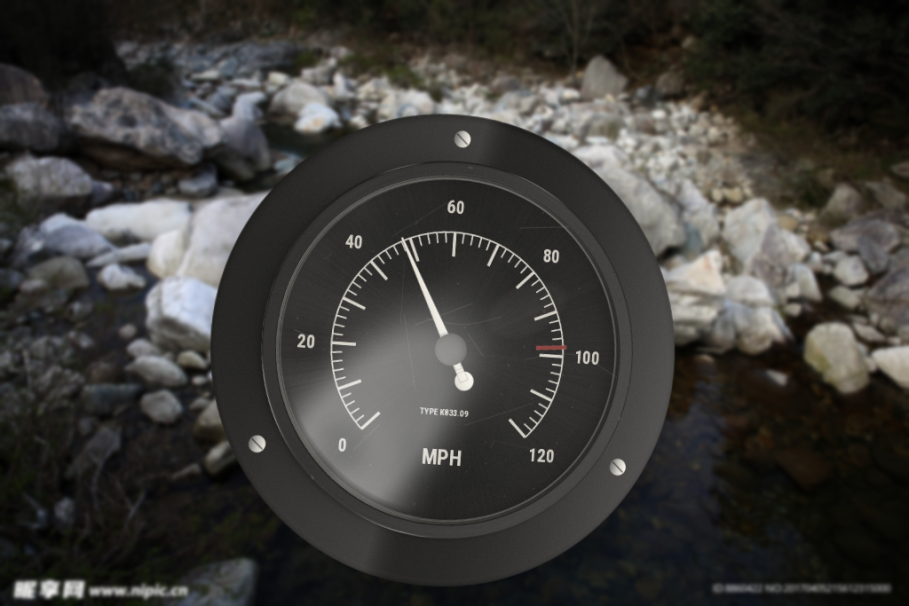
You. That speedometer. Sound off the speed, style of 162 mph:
48 mph
